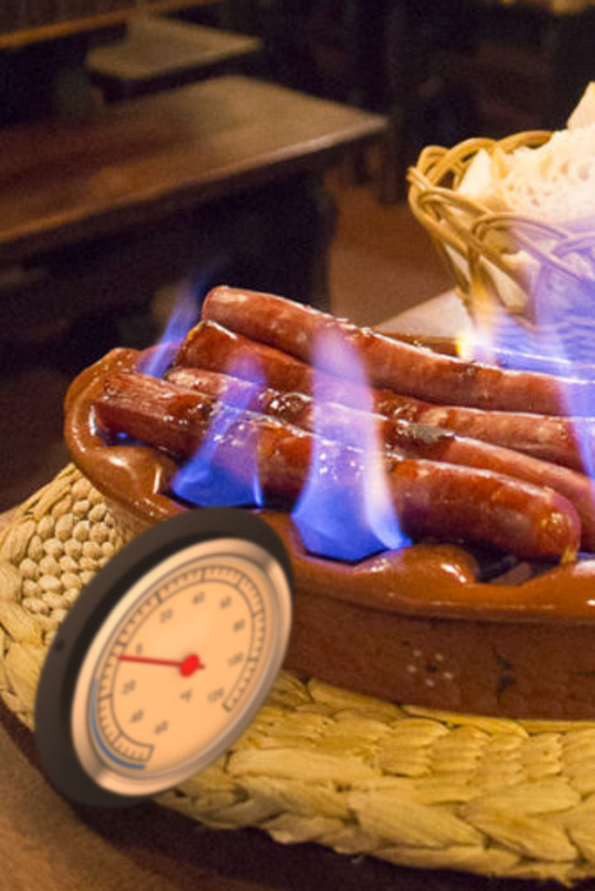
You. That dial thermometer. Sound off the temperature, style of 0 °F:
-4 °F
